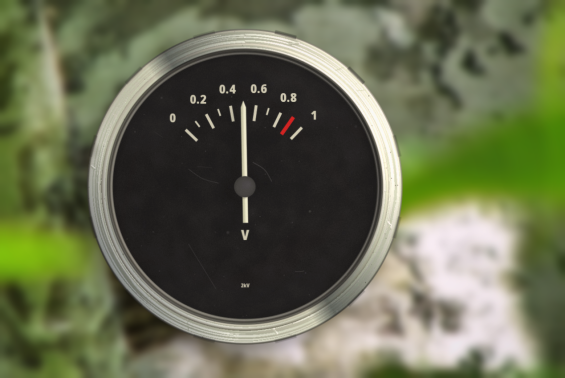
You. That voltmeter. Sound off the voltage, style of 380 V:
0.5 V
